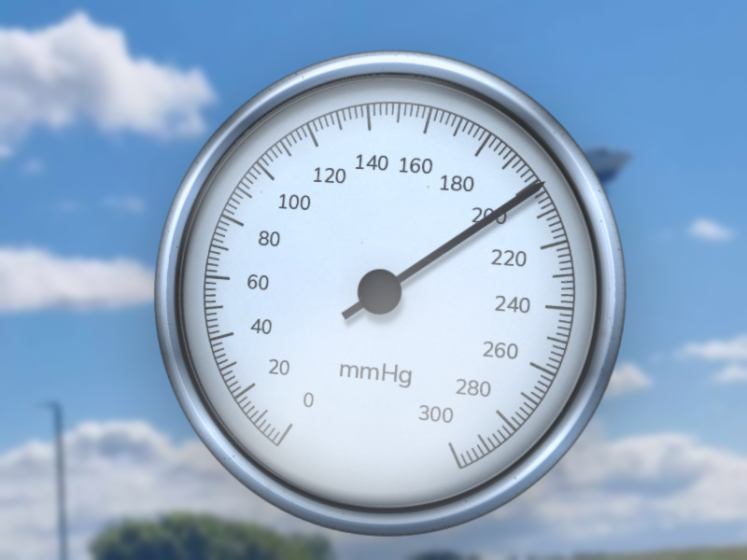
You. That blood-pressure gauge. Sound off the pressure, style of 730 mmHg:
202 mmHg
